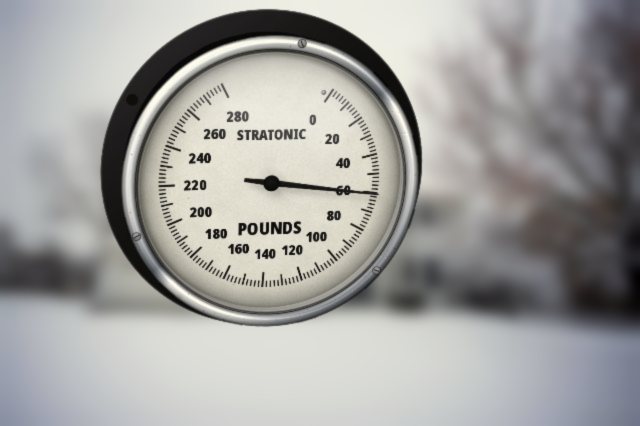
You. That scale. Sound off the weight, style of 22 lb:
60 lb
